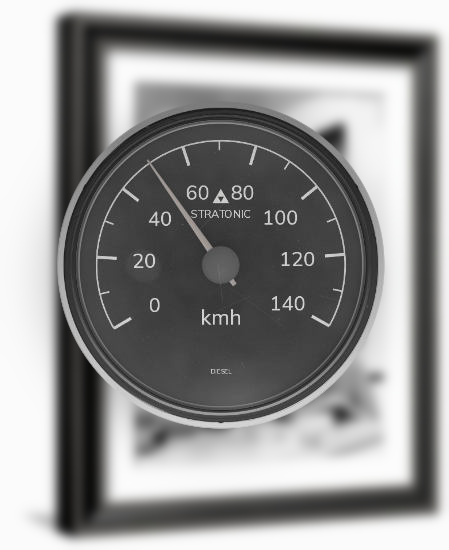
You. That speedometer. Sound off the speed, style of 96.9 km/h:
50 km/h
